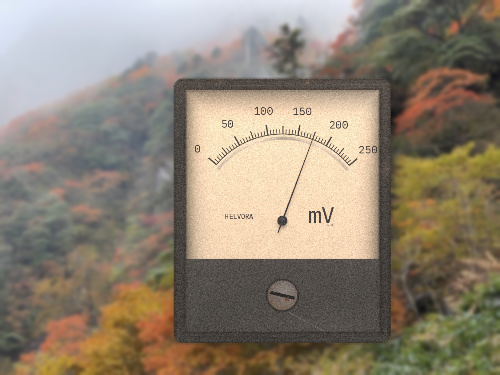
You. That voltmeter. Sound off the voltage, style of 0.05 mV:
175 mV
